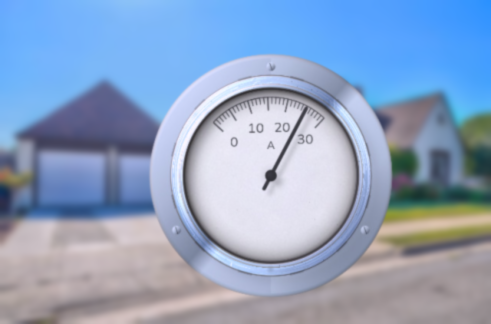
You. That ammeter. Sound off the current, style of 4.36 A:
25 A
